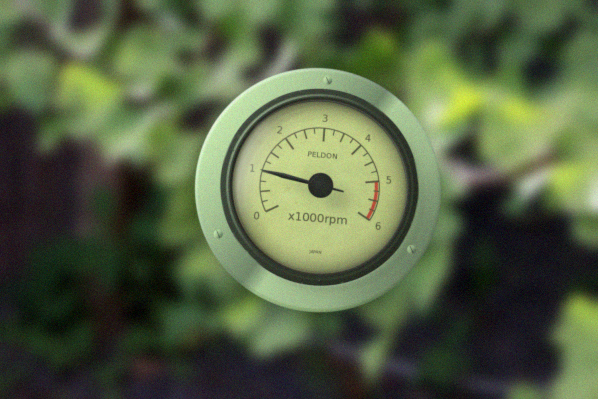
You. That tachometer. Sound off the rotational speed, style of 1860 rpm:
1000 rpm
